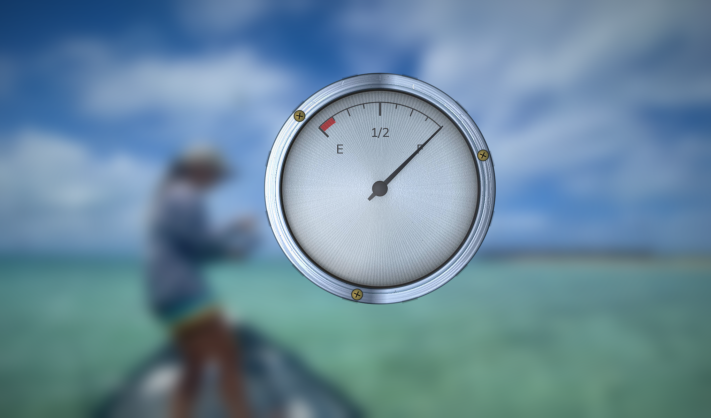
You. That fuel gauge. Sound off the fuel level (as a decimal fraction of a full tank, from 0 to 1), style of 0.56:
1
